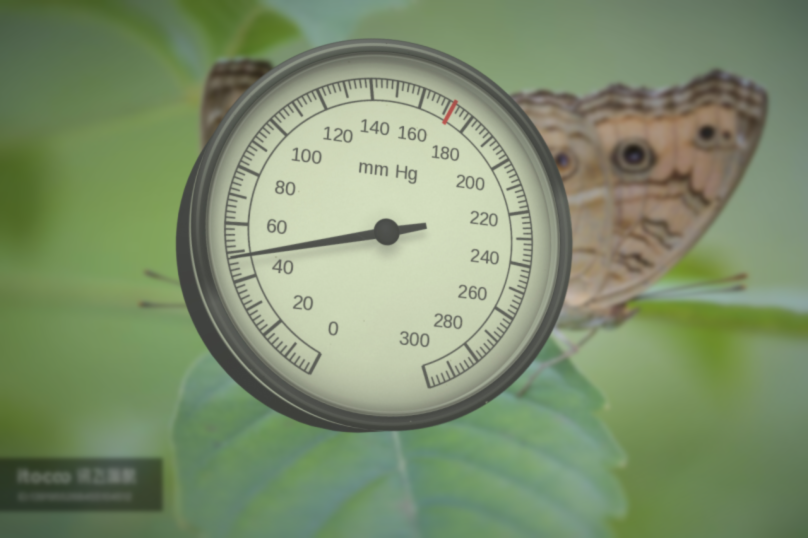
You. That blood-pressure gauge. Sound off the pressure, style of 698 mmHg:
48 mmHg
